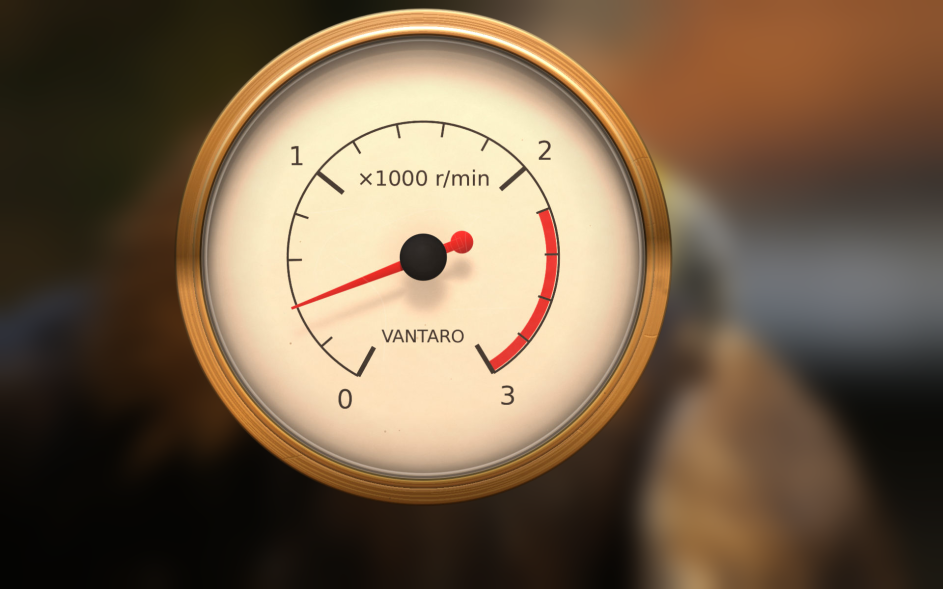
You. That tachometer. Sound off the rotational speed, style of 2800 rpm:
400 rpm
